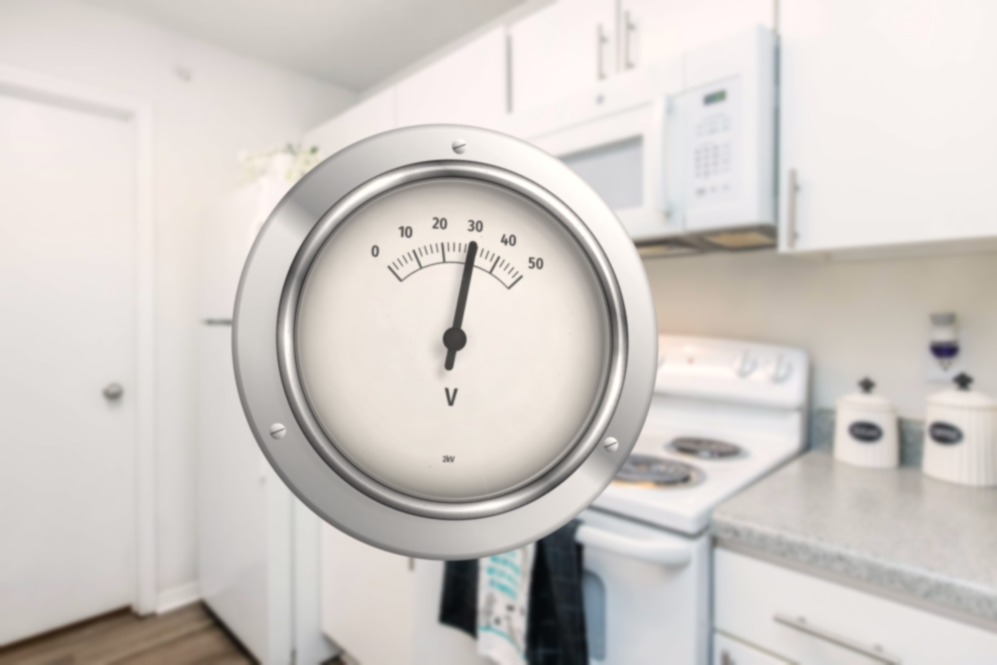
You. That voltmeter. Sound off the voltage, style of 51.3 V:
30 V
